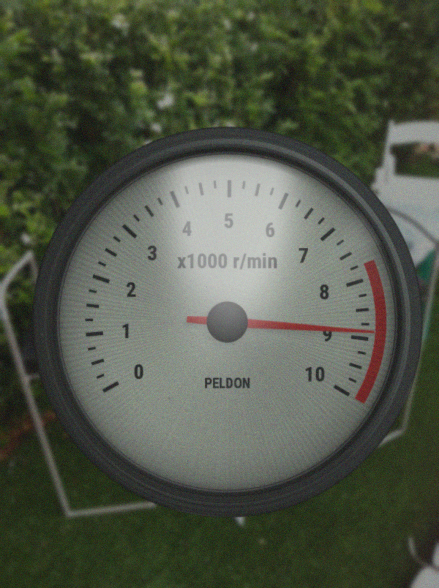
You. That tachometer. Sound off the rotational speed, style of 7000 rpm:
8875 rpm
